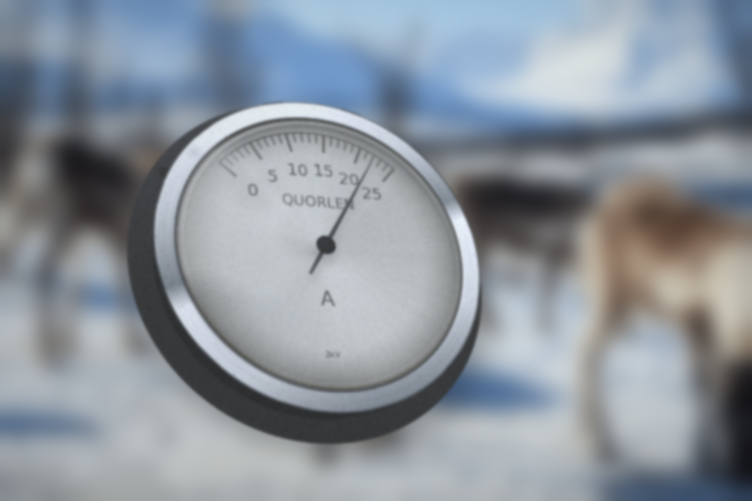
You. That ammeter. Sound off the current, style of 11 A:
22 A
